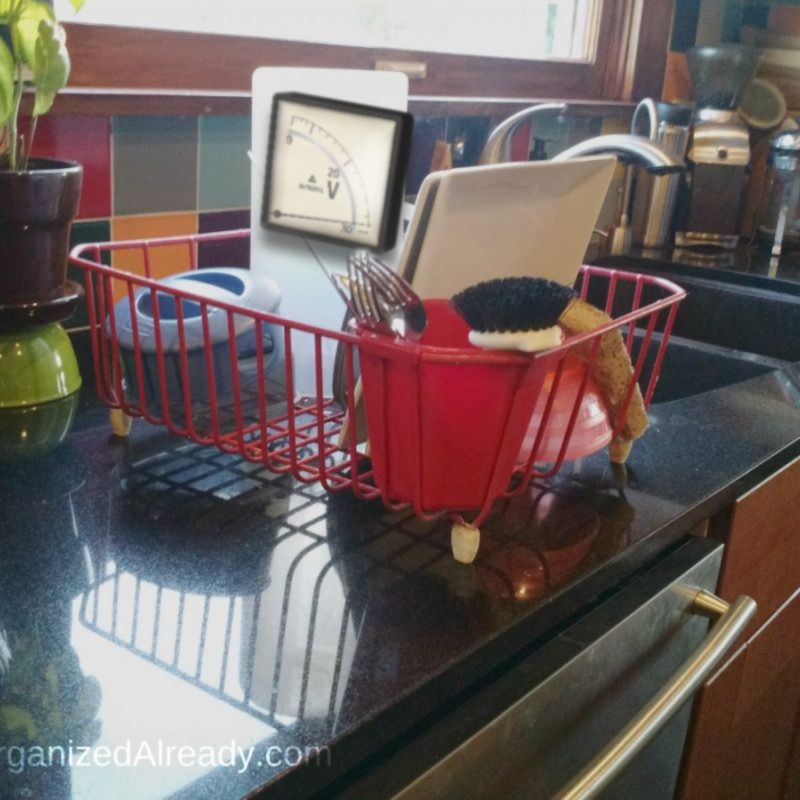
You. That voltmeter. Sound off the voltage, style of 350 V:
29 V
